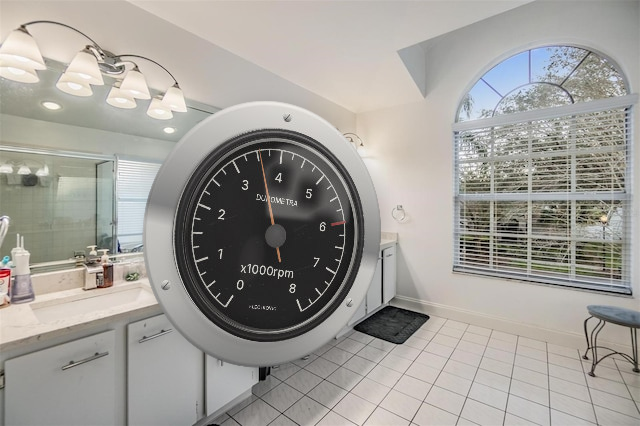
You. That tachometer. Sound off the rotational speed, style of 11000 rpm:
3500 rpm
